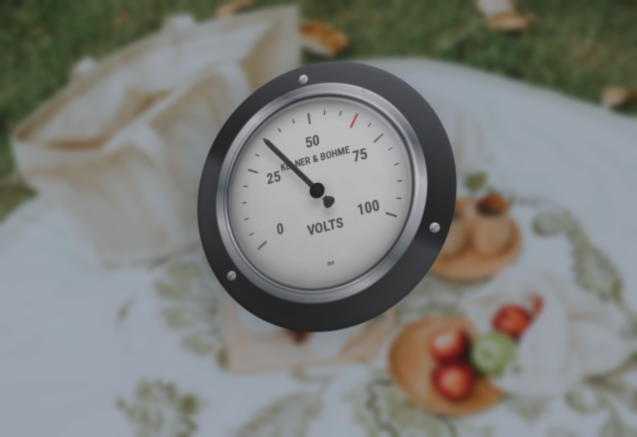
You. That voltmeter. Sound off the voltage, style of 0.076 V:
35 V
